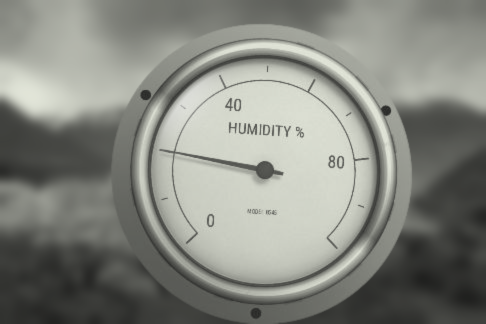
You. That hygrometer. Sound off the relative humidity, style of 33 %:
20 %
